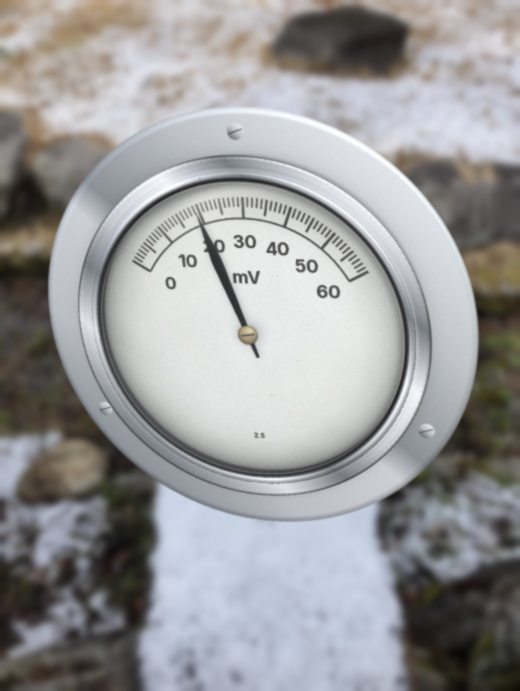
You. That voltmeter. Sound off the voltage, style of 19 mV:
20 mV
